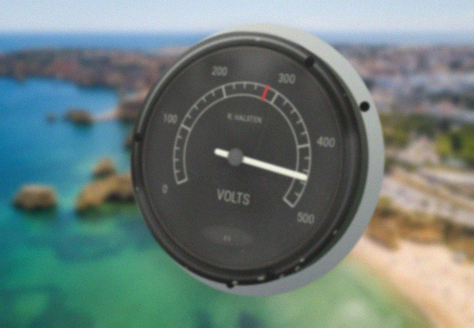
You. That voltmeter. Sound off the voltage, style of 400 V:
450 V
